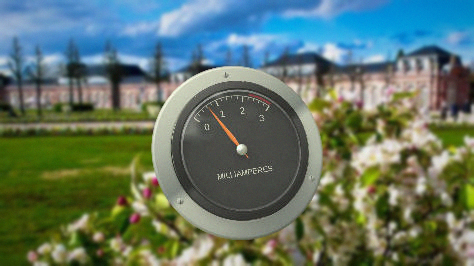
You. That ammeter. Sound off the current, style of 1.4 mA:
0.6 mA
